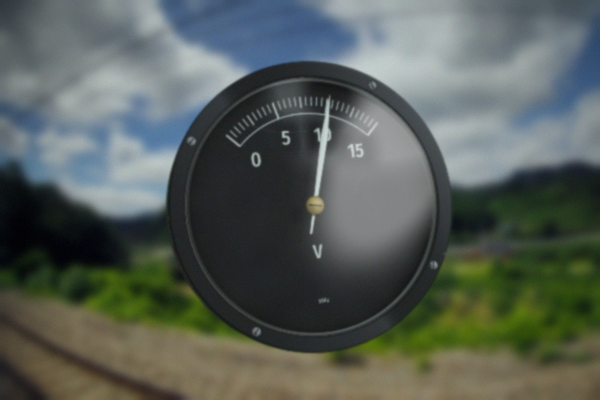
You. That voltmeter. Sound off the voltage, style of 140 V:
10 V
